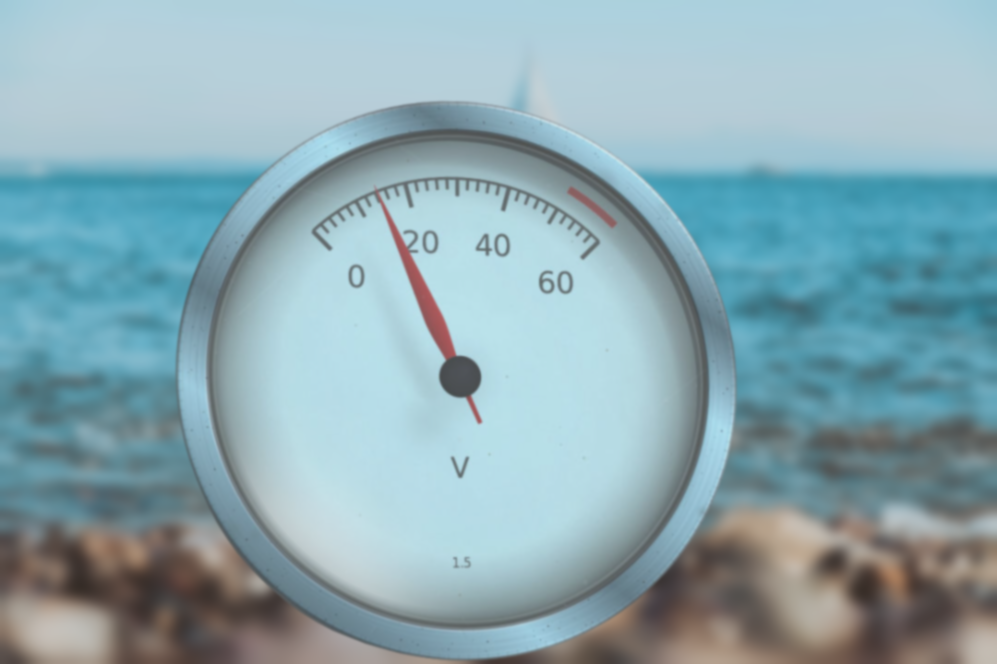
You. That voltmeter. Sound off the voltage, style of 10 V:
14 V
